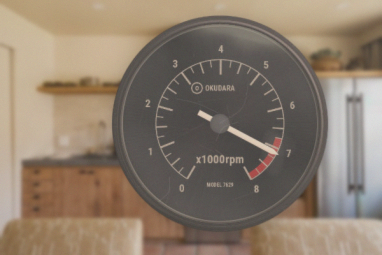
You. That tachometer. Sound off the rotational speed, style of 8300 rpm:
7125 rpm
